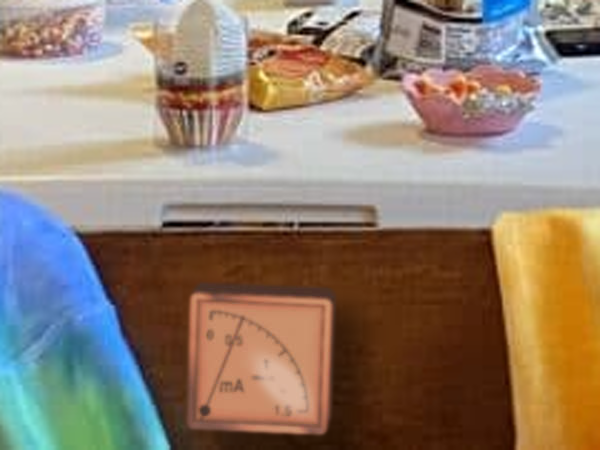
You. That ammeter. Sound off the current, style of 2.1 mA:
0.5 mA
